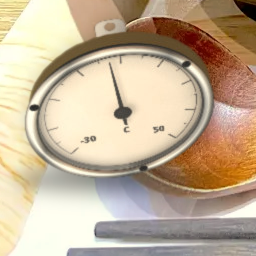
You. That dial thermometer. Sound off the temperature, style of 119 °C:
7.5 °C
